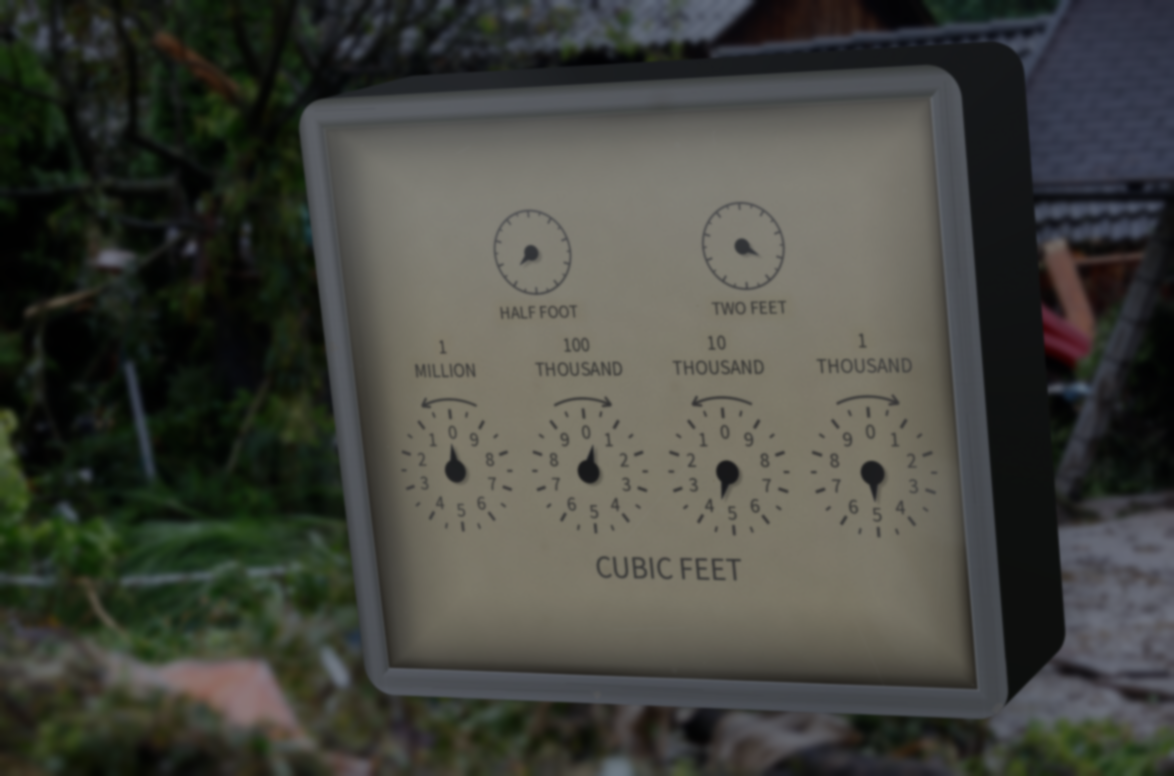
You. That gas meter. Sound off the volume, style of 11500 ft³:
4500 ft³
